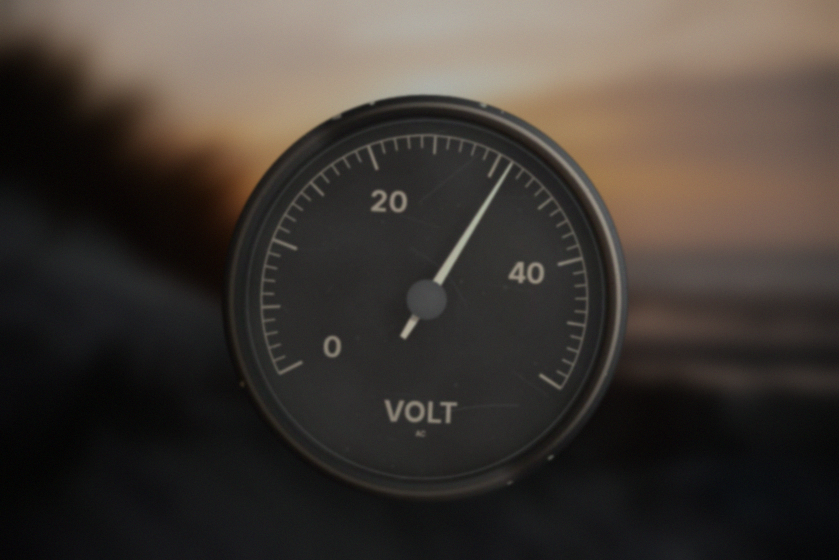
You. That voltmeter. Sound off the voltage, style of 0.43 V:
31 V
